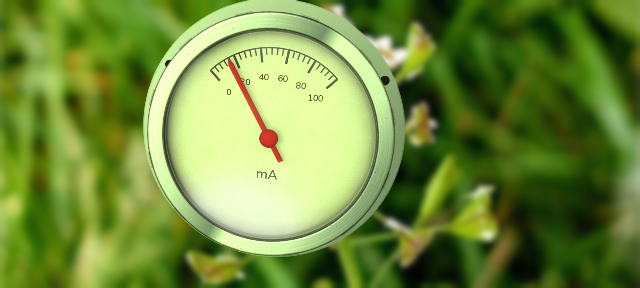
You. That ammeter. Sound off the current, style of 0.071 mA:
16 mA
